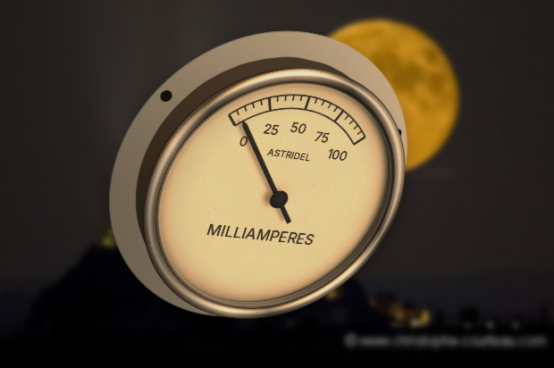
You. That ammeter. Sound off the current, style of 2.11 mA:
5 mA
